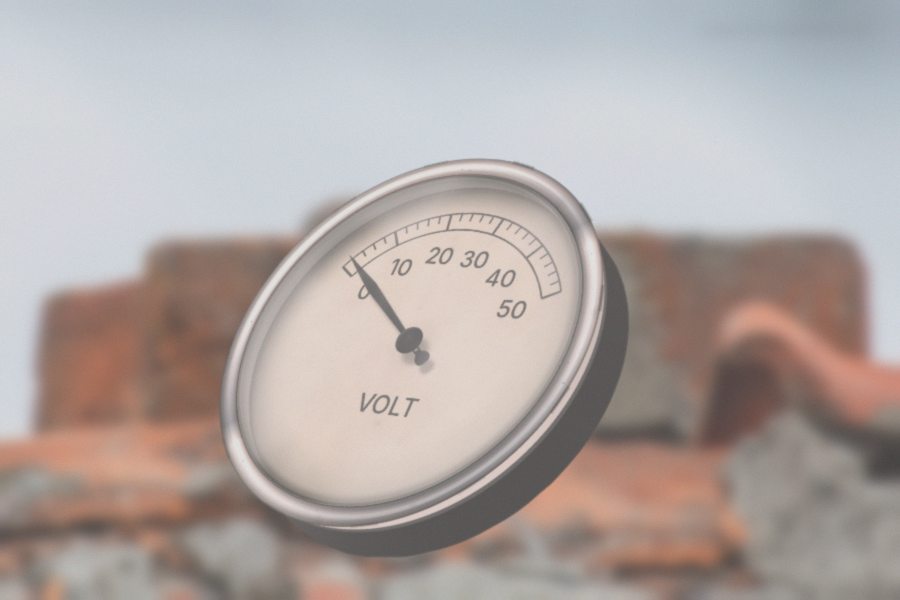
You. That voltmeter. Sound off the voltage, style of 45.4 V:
2 V
